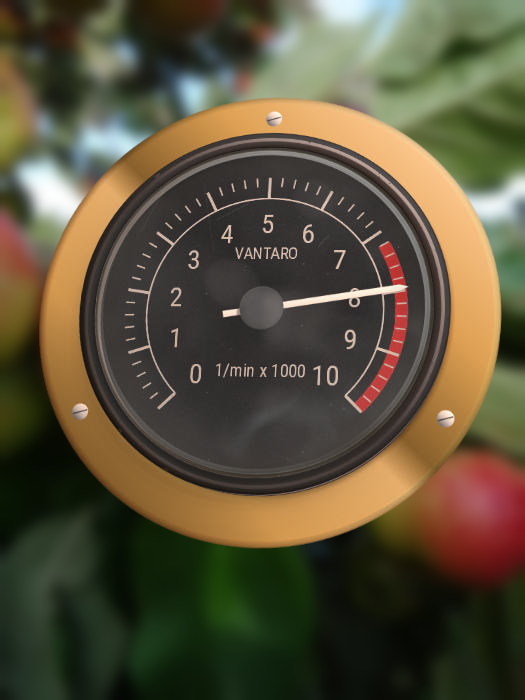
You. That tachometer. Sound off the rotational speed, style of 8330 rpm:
8000 rpm
